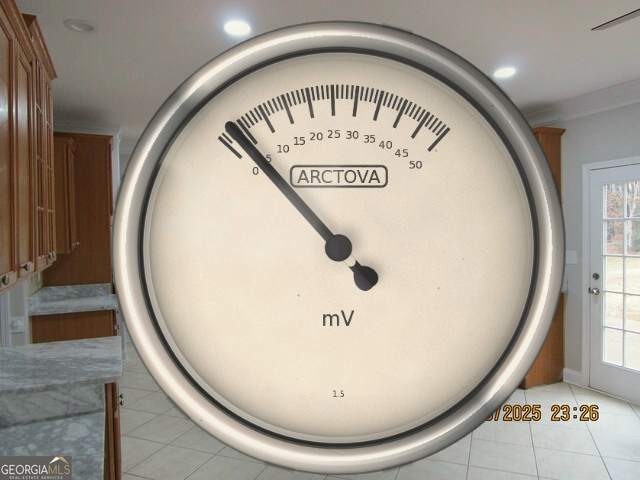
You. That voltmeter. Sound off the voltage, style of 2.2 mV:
3 mV
